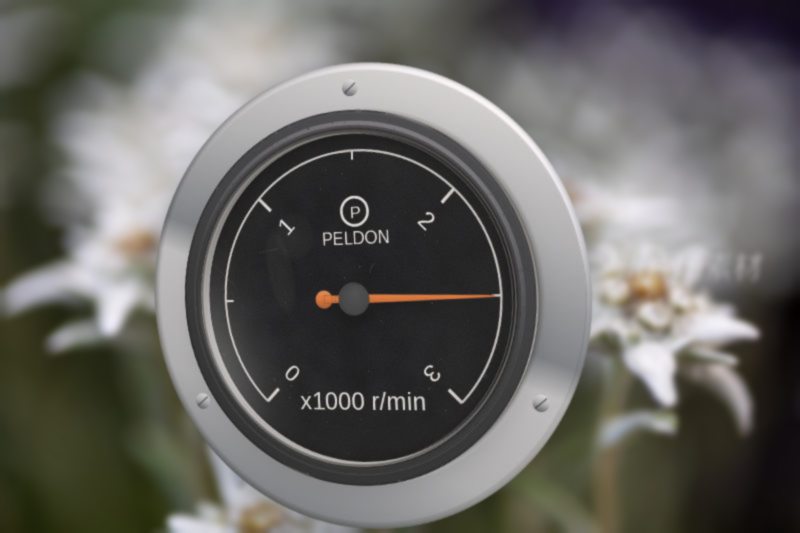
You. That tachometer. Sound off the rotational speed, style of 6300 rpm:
2500 rpm
